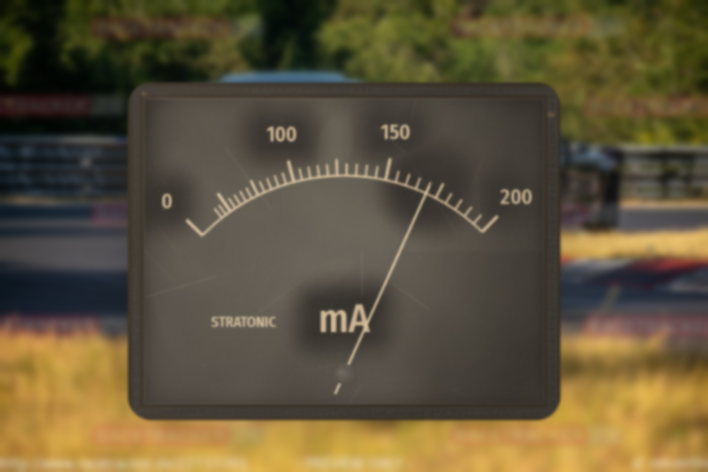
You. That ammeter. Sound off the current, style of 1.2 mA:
170 mA
